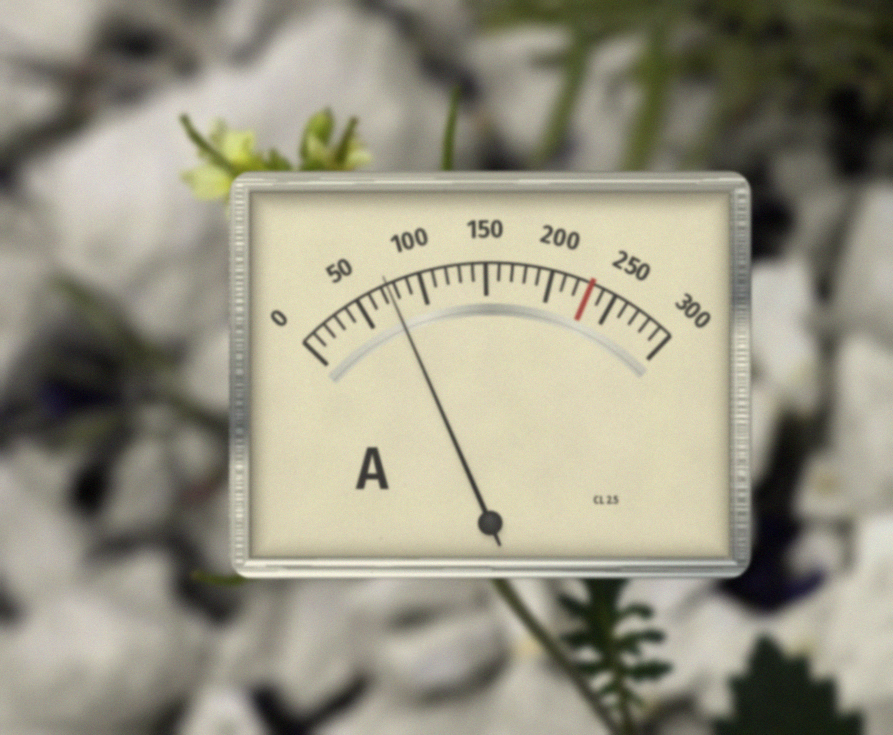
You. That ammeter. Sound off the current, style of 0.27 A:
75 A
